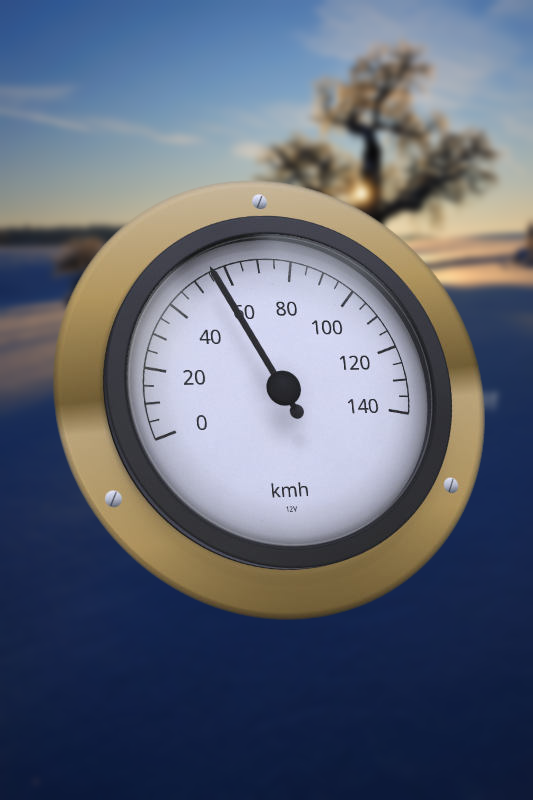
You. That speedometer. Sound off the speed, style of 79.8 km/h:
55 km/h
